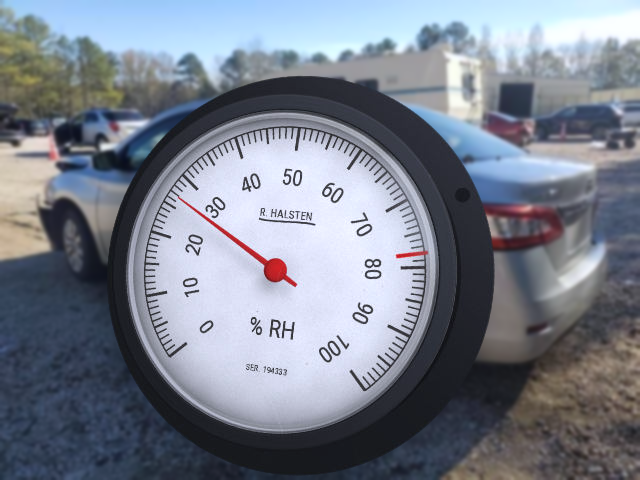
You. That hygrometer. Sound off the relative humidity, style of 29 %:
27 %
